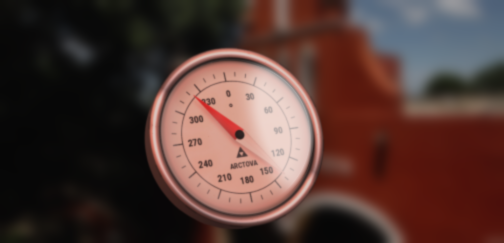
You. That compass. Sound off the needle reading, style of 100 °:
320 °
